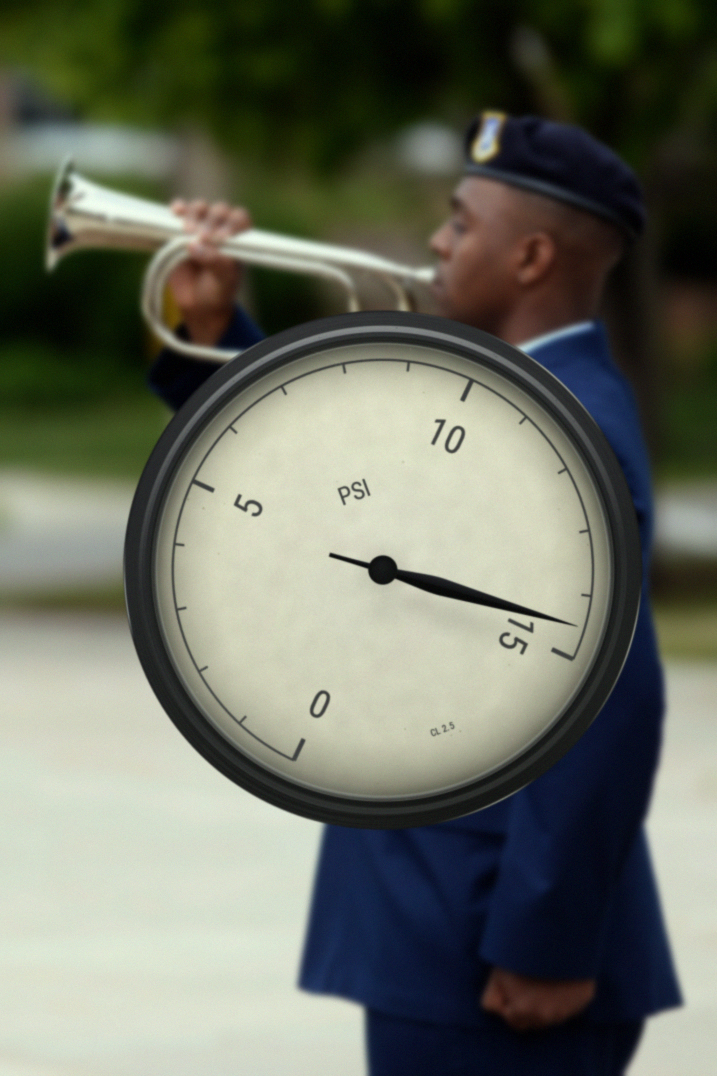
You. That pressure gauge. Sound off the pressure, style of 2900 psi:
14.5 psi
